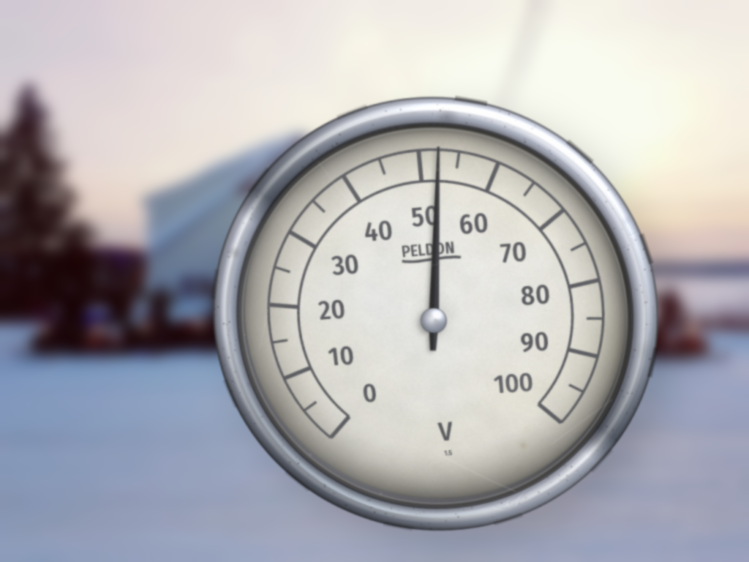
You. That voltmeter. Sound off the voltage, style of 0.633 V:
52.5 V
